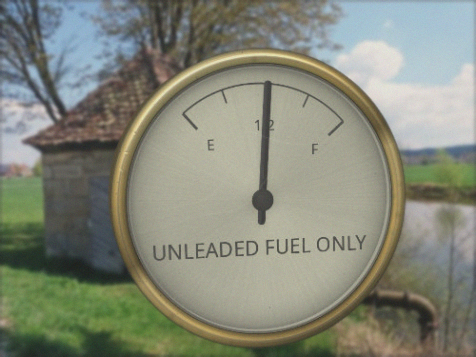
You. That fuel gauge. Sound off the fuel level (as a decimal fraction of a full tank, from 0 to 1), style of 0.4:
0.5
